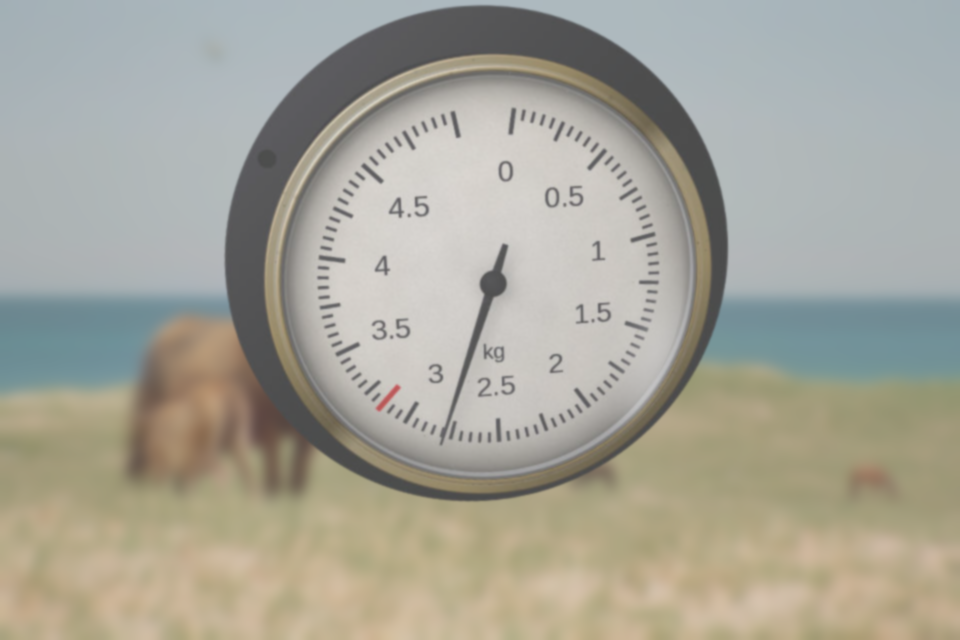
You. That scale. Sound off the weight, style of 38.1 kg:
2.8 kg
